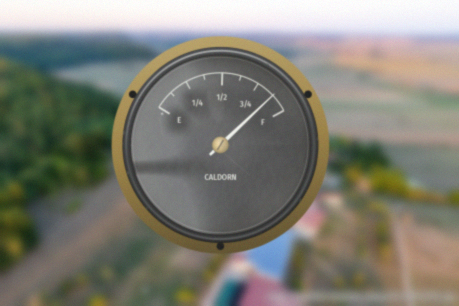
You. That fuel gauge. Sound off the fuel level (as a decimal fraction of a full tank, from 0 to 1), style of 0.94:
0.875
